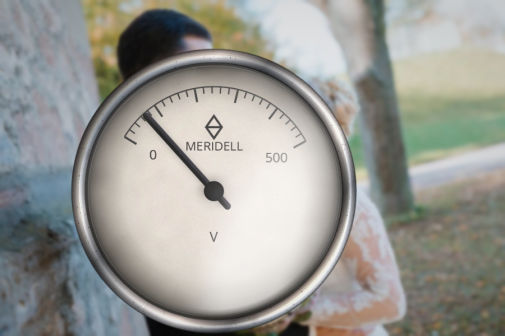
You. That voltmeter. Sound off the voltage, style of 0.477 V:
70 V
